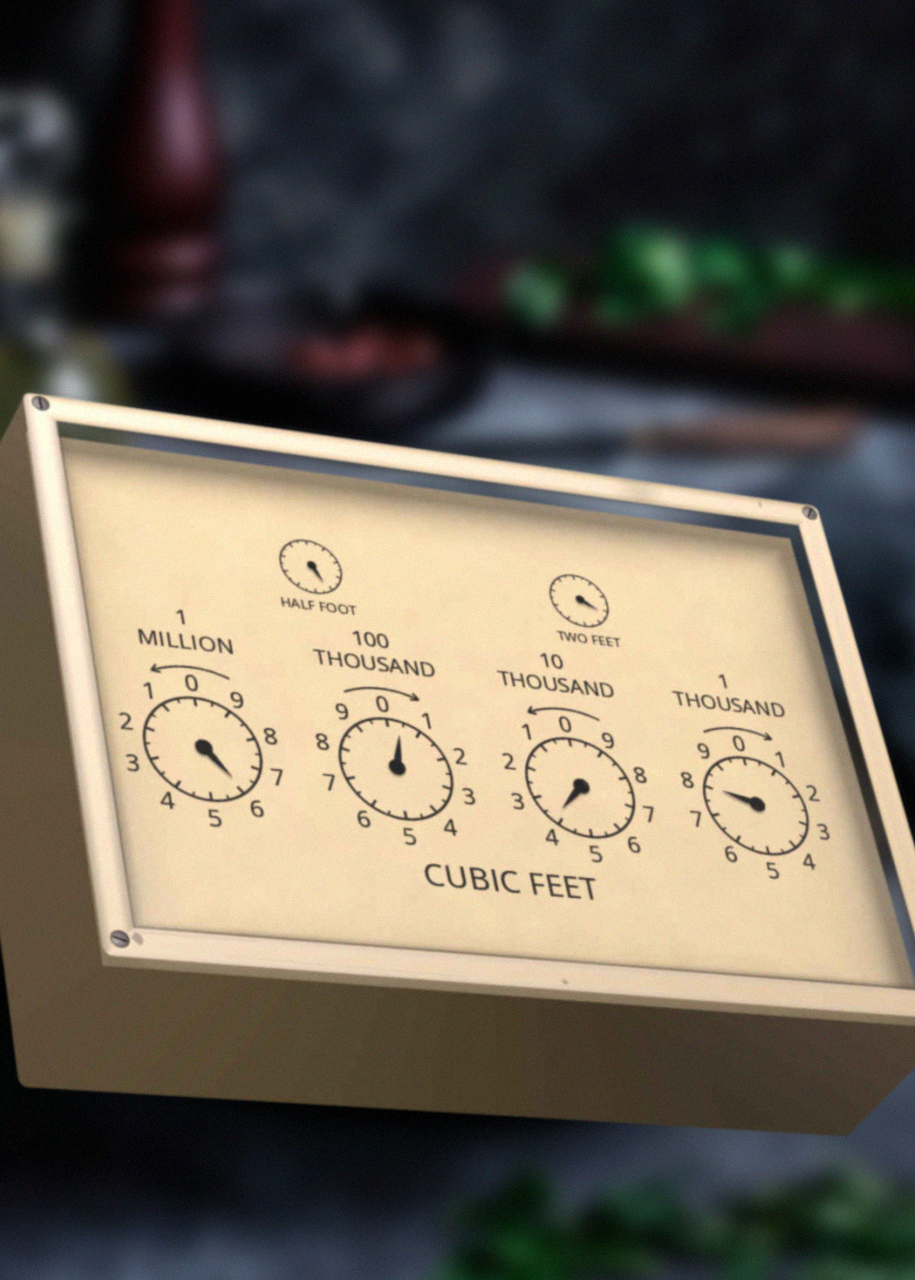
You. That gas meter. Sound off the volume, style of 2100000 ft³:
603800 ft³
